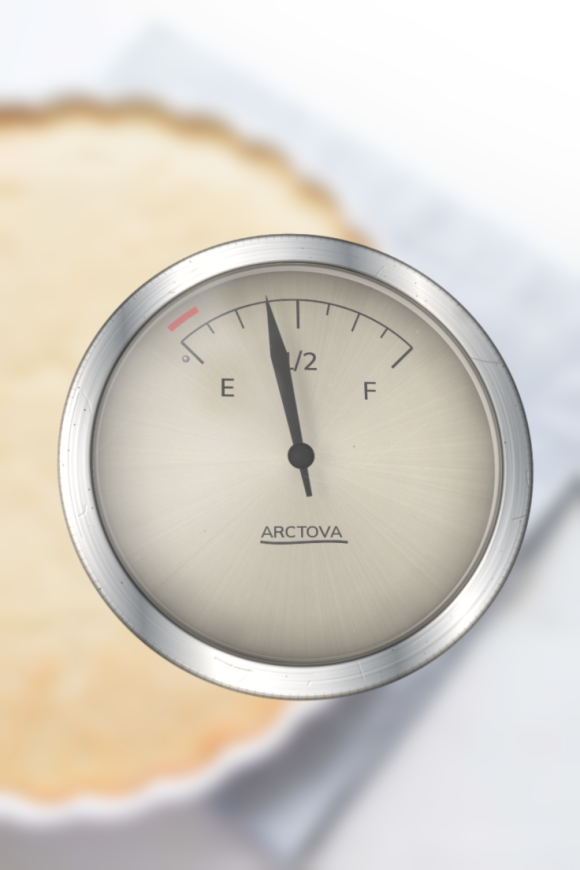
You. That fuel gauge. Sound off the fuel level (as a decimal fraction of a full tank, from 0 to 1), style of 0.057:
0.375
